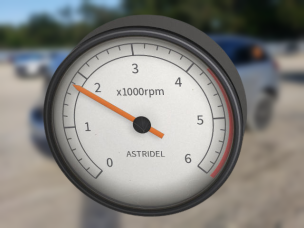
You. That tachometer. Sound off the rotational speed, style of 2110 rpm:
1800 rpm
